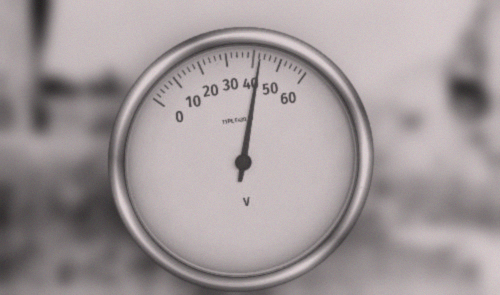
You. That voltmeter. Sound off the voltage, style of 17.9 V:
42 V
